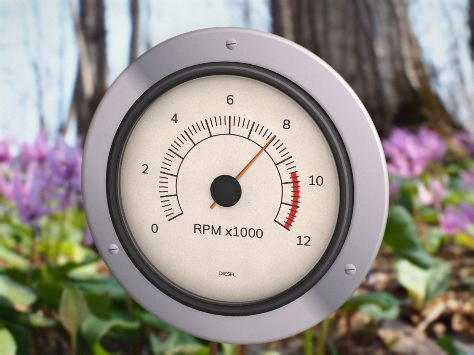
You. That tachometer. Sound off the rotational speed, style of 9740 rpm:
8000 rpm
